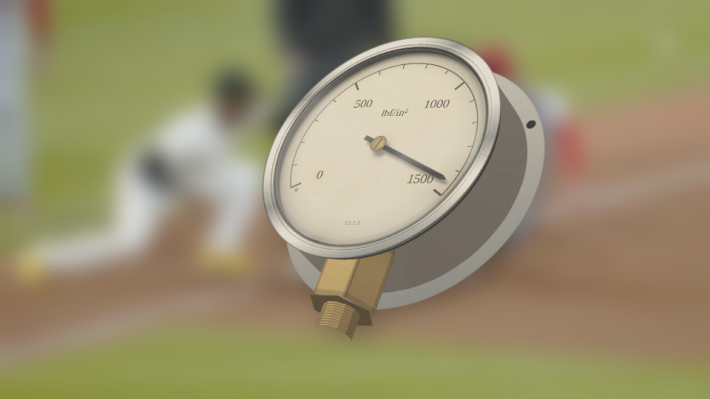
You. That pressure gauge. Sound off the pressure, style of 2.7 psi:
1450 psi
